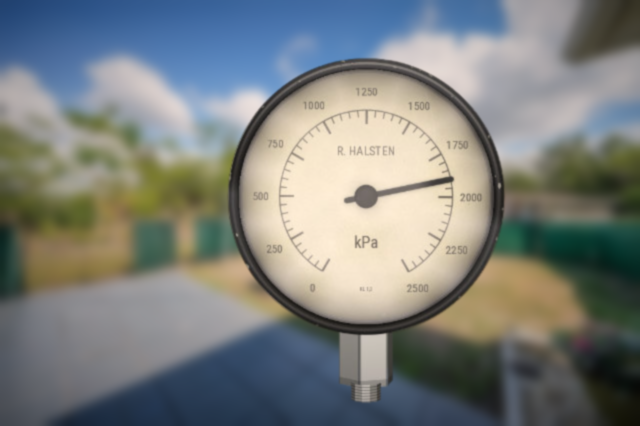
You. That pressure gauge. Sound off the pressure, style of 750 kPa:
1900 kPa
